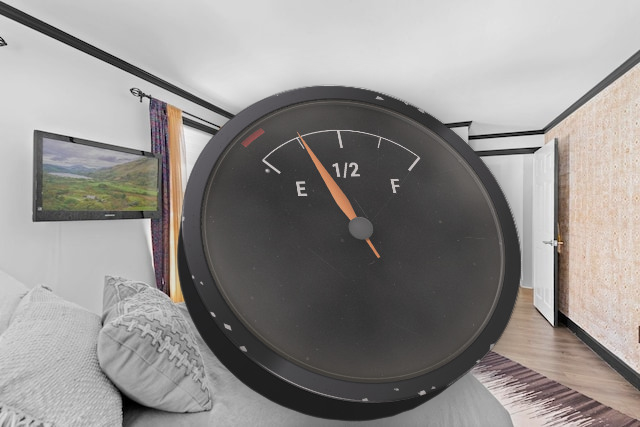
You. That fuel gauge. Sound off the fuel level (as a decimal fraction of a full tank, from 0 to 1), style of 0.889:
0.25
